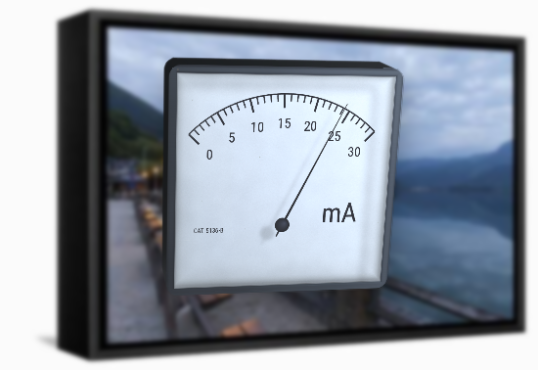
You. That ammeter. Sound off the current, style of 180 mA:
24 mA
